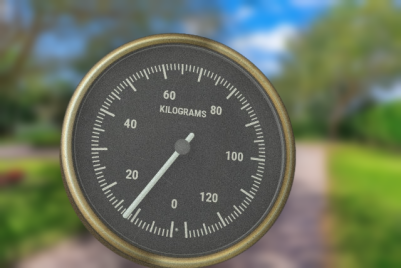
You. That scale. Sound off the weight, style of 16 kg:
12 kg
